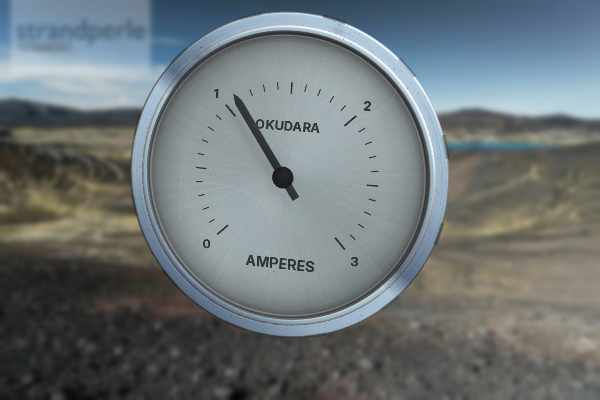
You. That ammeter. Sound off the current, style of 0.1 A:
1.1 A
